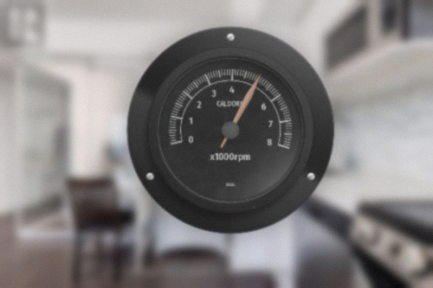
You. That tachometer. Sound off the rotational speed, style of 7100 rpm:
5000 rpm
